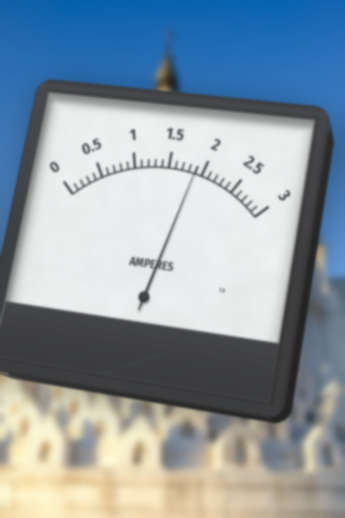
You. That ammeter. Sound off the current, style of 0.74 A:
1.9 A
